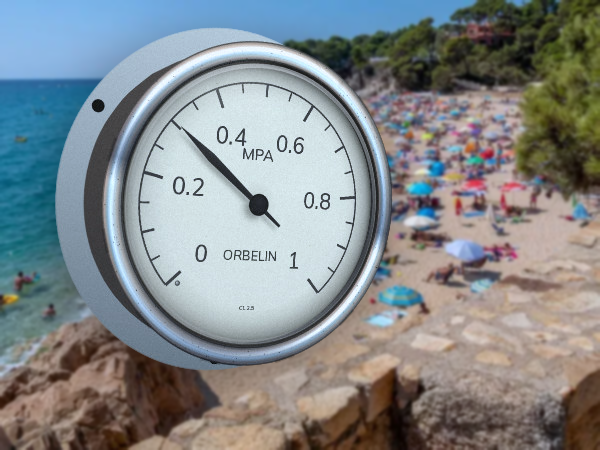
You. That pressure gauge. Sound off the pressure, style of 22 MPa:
0.3 MPa
